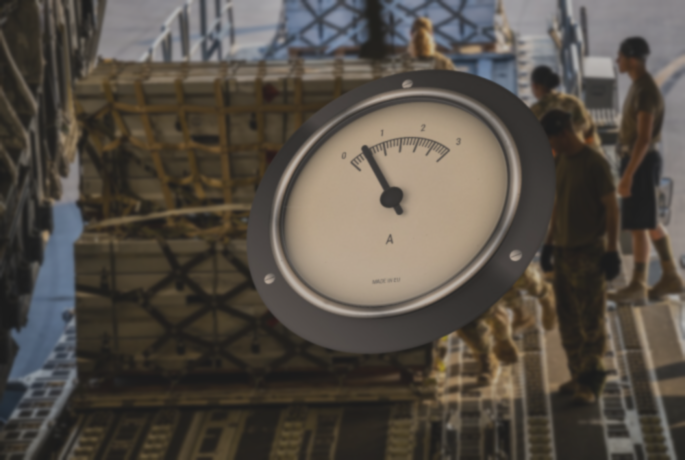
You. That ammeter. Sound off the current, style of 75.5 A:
0.5 A
